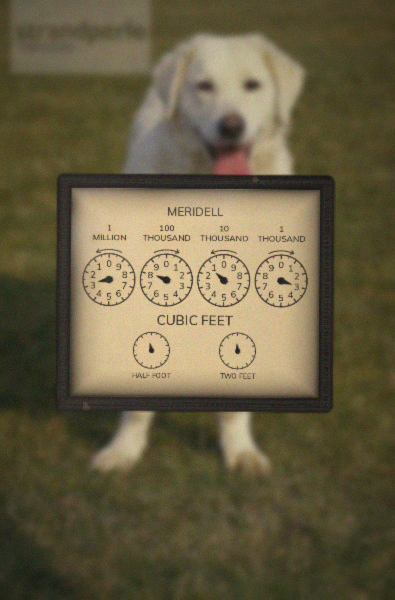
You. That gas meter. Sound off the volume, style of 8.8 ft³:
281300 ft³
